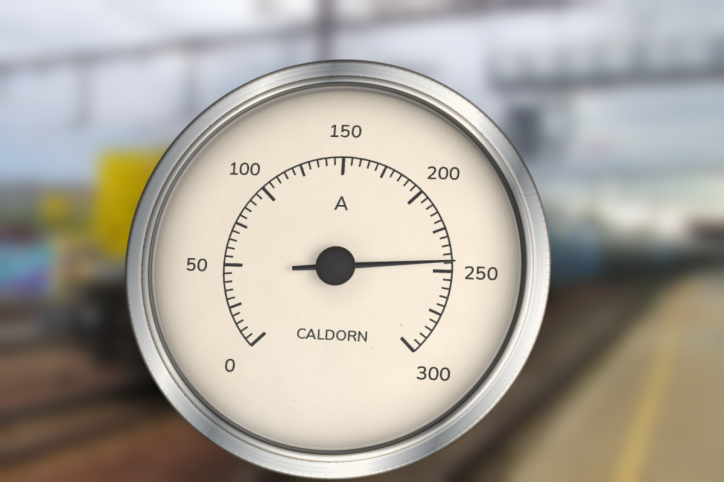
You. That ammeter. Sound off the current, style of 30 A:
245 A
